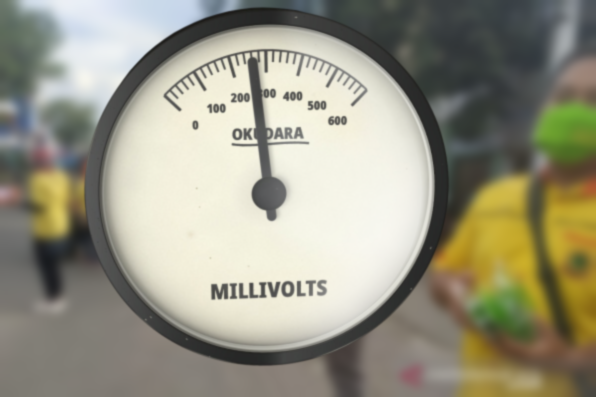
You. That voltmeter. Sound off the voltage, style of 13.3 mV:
260 mV
